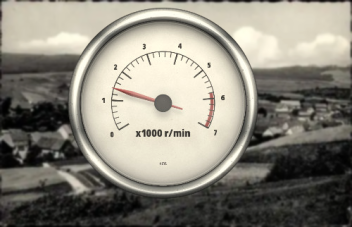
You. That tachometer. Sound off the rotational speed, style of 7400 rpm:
1400 rpm
